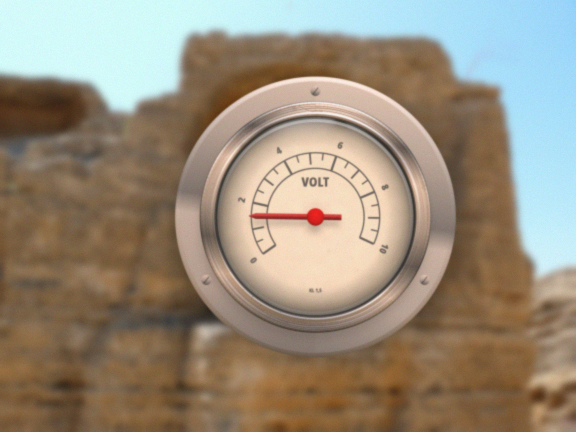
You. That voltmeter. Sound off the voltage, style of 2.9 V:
1.5 V
